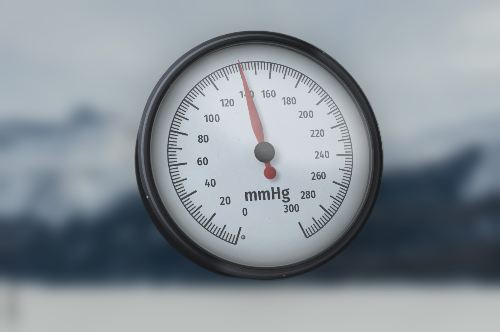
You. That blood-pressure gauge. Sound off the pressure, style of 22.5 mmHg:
140 mmHg
